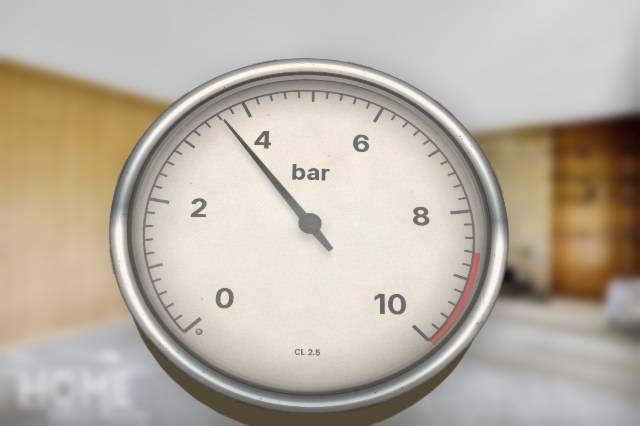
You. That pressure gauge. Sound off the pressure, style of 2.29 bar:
3.6 bar
